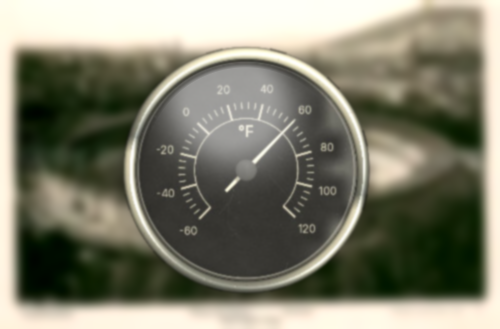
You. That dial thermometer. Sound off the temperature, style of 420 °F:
60 °F
